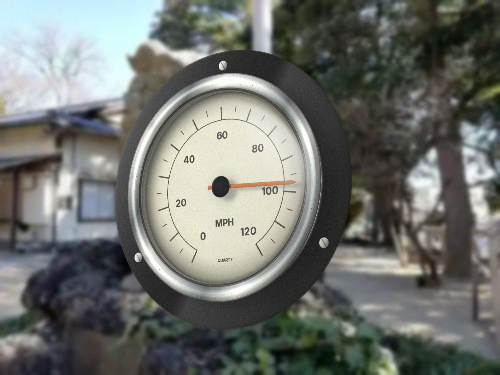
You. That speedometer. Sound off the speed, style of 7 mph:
97.5 mph
